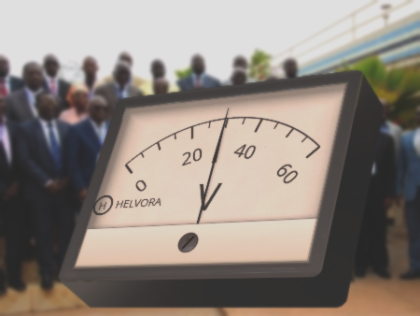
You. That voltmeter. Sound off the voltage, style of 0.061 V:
30 V
